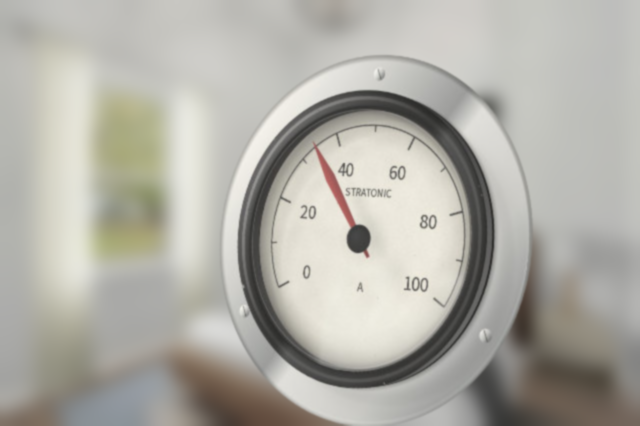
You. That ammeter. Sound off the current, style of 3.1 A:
35 A
